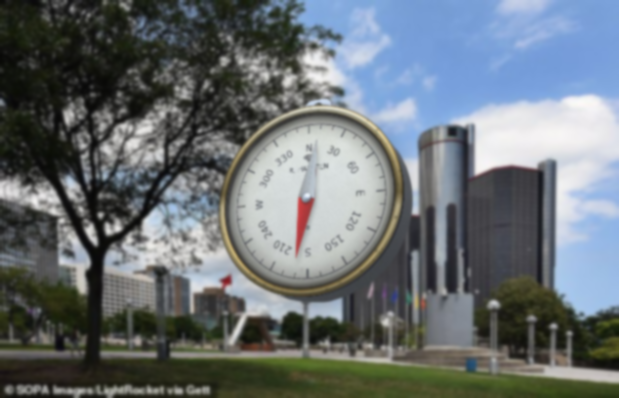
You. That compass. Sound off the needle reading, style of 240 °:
190 °
